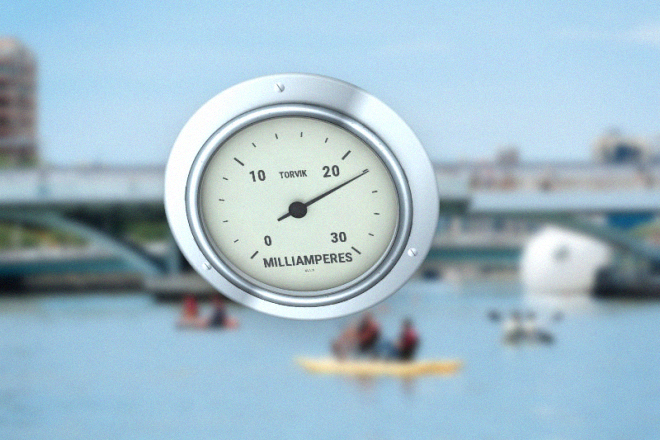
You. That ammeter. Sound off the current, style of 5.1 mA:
22 mA
